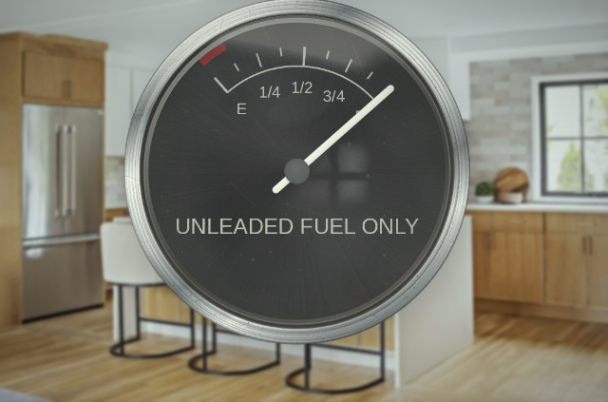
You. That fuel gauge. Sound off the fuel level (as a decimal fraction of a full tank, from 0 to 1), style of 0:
1
